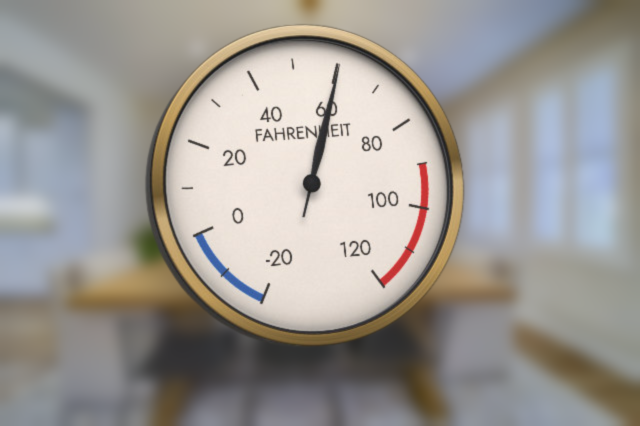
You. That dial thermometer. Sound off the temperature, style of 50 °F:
60 °F
